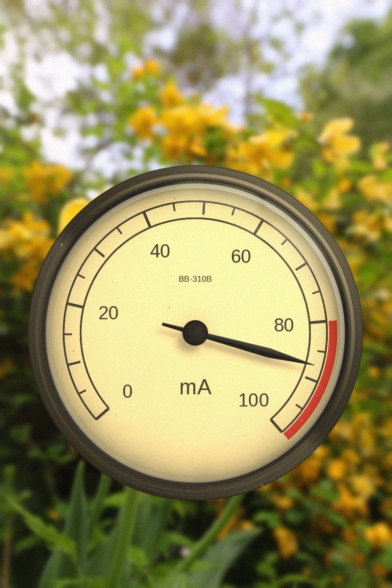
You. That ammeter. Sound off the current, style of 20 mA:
87.5 mA
